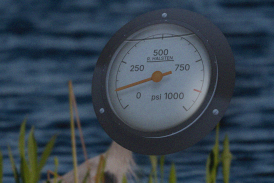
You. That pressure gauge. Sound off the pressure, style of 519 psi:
100 psi
